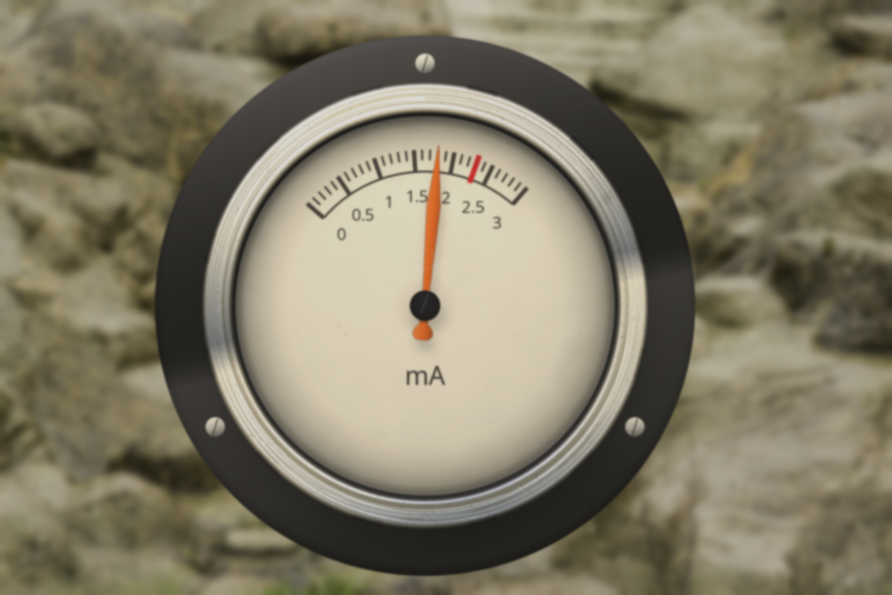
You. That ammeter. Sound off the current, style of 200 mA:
1.8 mA
